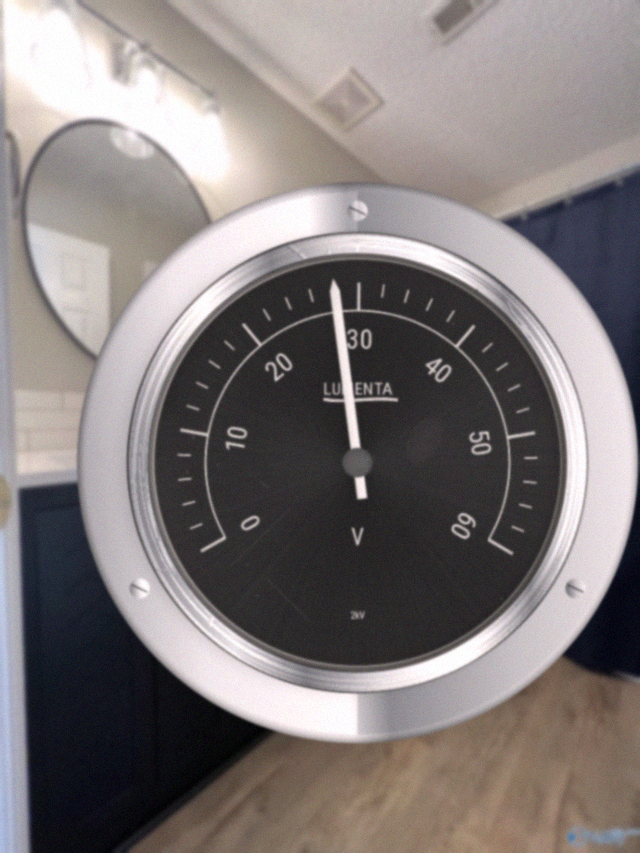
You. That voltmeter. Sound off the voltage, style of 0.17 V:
28 V
